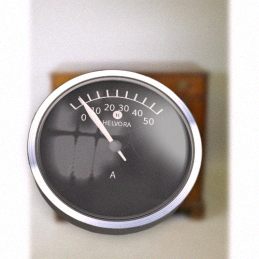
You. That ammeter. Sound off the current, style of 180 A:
5 A
